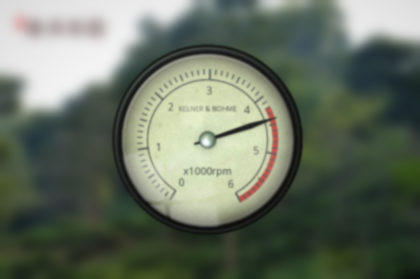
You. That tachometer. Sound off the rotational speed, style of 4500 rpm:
4400 rpm
